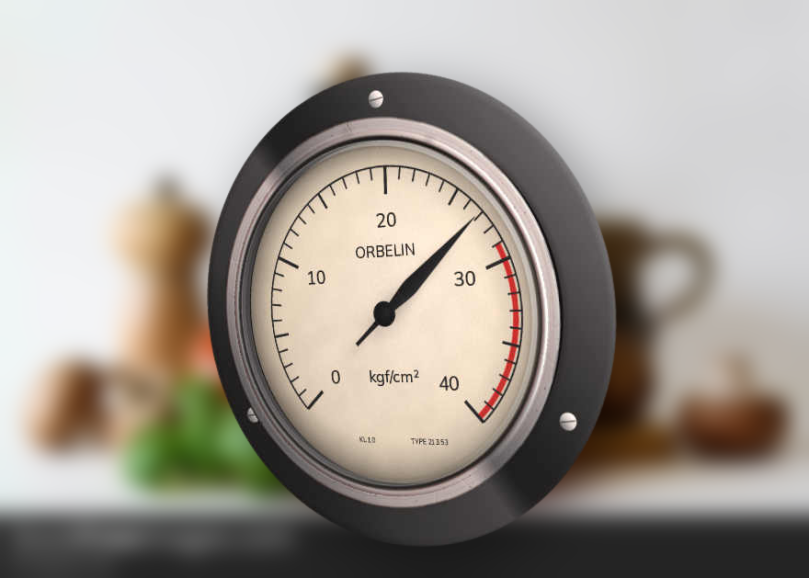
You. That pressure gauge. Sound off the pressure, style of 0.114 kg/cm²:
27 kg/cm²
